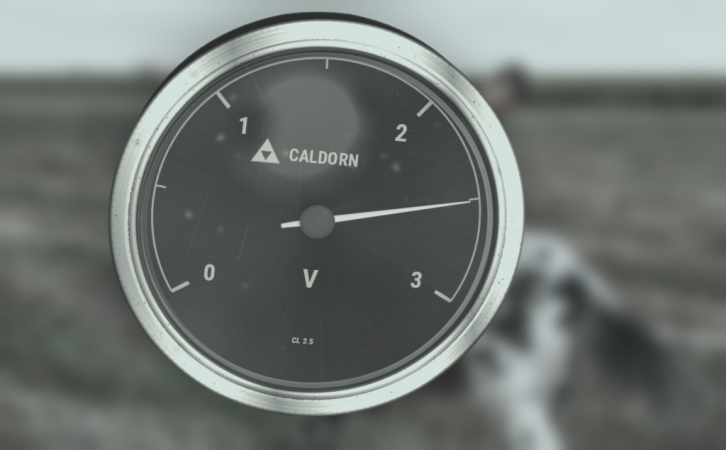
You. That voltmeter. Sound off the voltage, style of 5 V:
2.5 V
